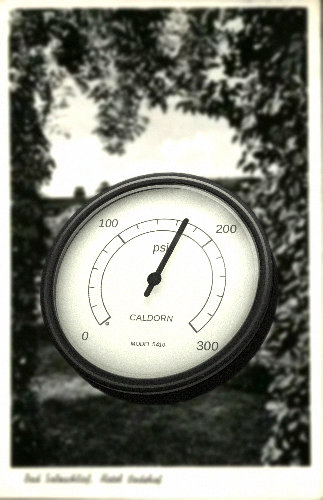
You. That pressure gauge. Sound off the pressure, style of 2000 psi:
170 psi
